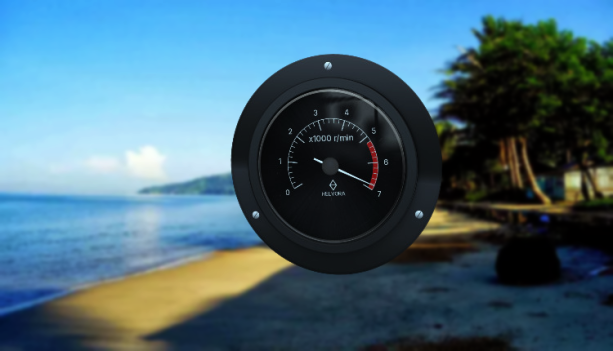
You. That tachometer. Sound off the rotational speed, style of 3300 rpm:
6800 rpm
